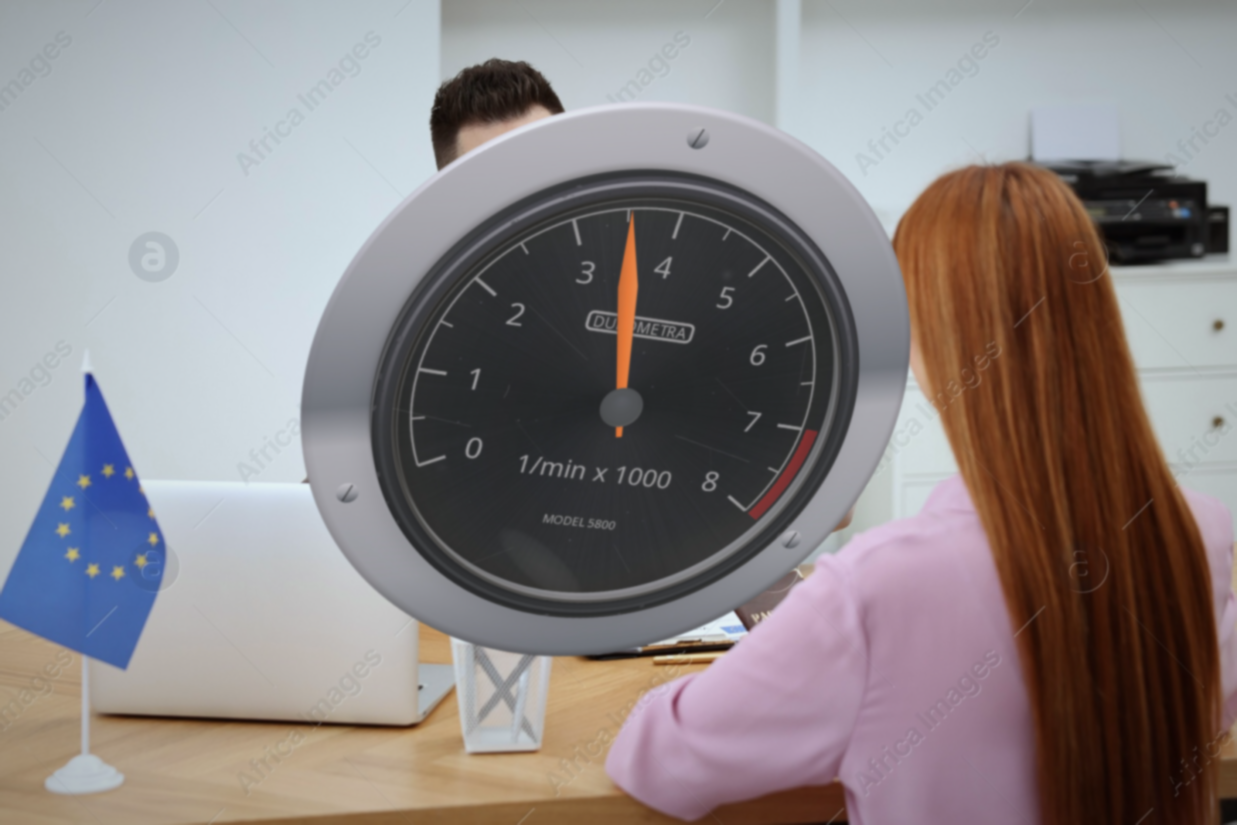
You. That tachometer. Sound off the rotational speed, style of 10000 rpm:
3500 rpm
